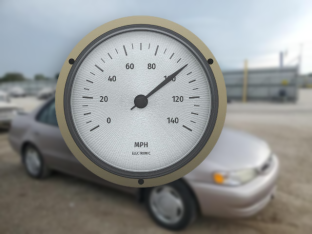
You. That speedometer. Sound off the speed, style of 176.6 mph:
100 mph
